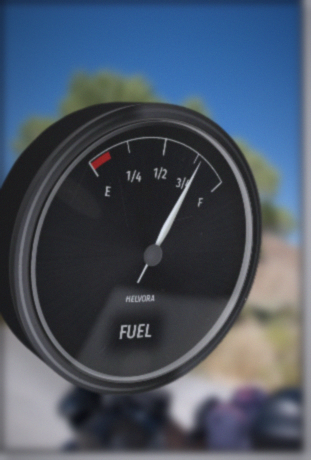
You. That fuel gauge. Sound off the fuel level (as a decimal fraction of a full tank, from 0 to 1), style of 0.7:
0.75
